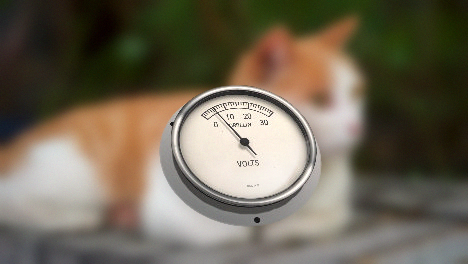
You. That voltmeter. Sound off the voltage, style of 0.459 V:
5 V
